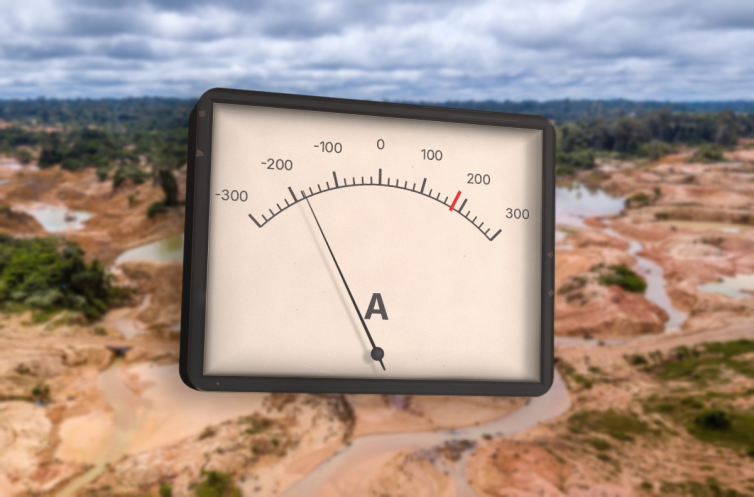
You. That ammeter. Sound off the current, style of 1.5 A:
-180 A
